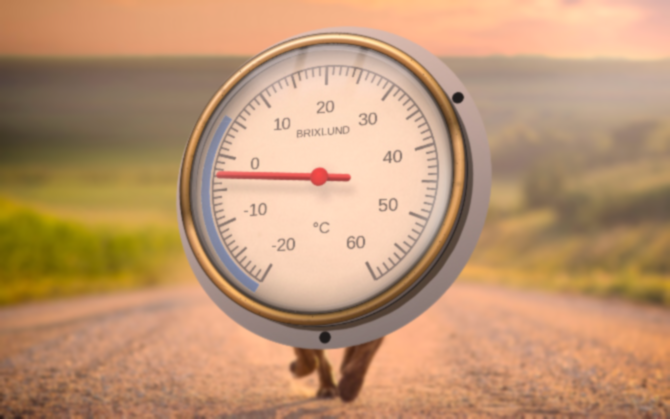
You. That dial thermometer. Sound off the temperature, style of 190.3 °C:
-3 °C
